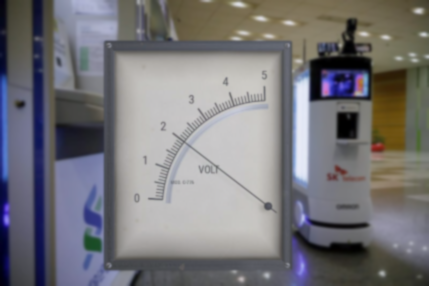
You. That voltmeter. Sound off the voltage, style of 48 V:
2 V
